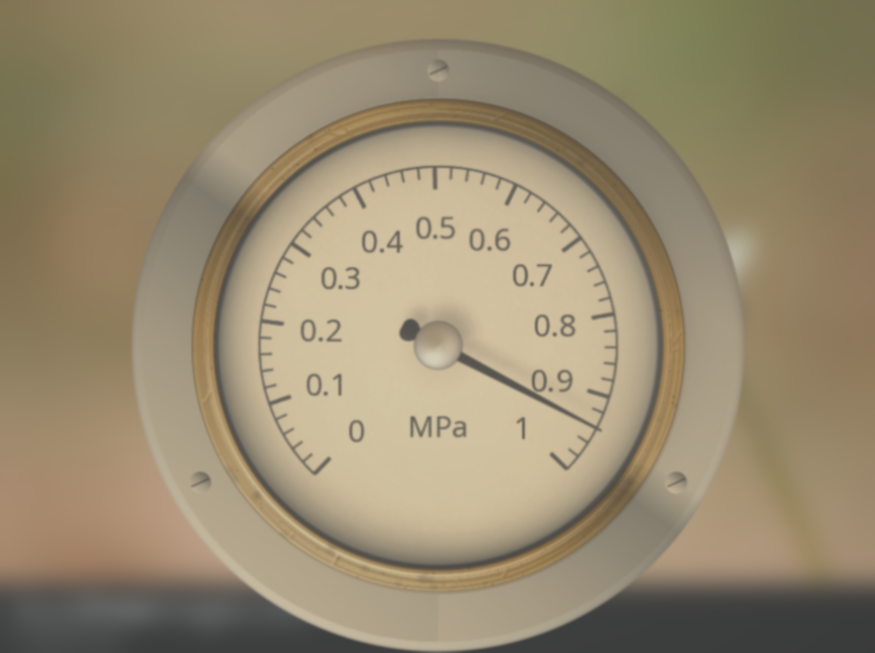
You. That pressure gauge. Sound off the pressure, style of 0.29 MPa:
0.94 MPa
